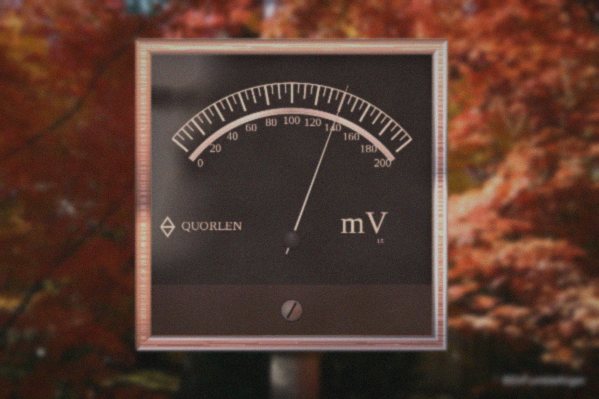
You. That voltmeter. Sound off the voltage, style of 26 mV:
140 mV
